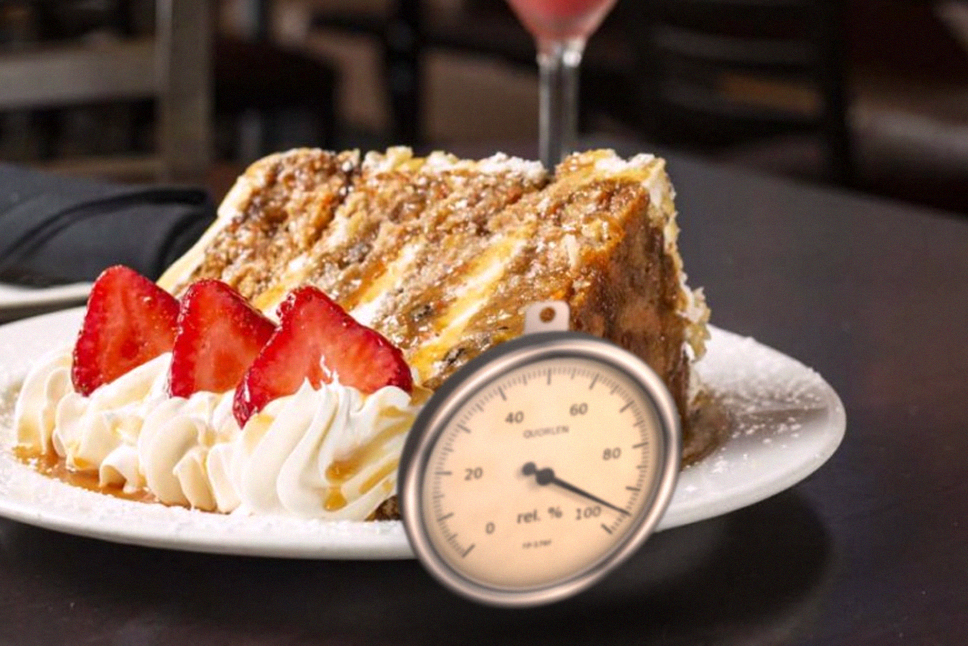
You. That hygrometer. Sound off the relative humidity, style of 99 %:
95 %
